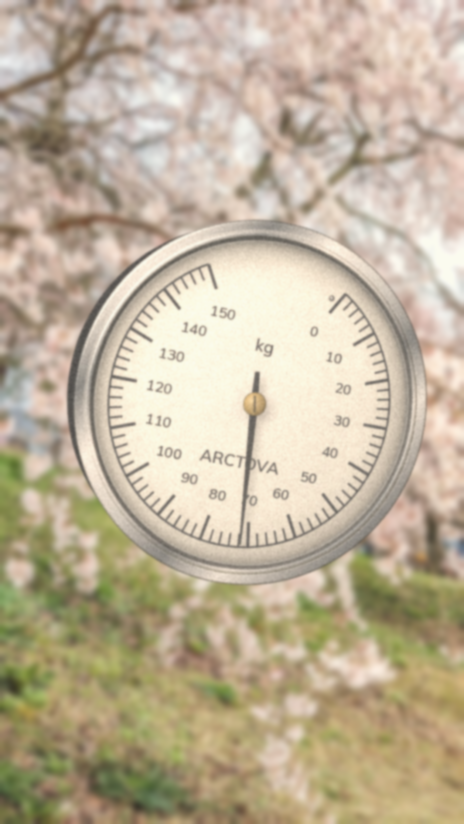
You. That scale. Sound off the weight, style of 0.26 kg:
72 kg
